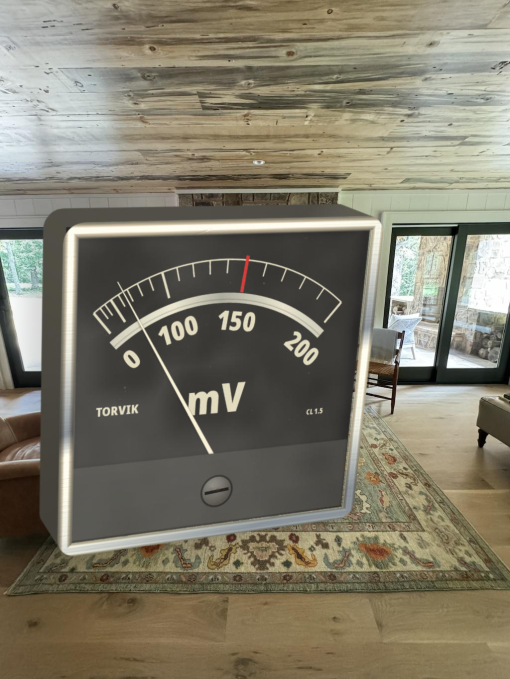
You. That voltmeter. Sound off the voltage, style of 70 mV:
65 mV
